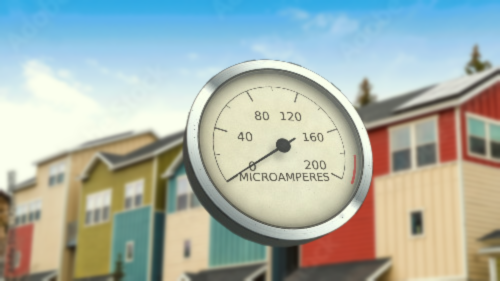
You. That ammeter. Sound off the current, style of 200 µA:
0 µA
